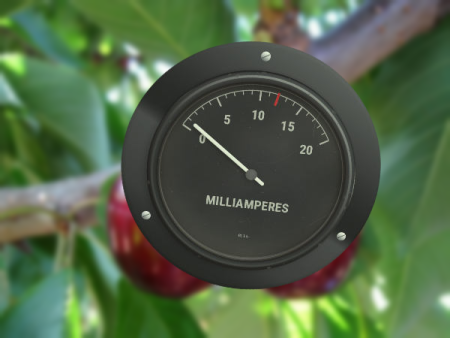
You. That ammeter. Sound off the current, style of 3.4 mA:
1 mA
